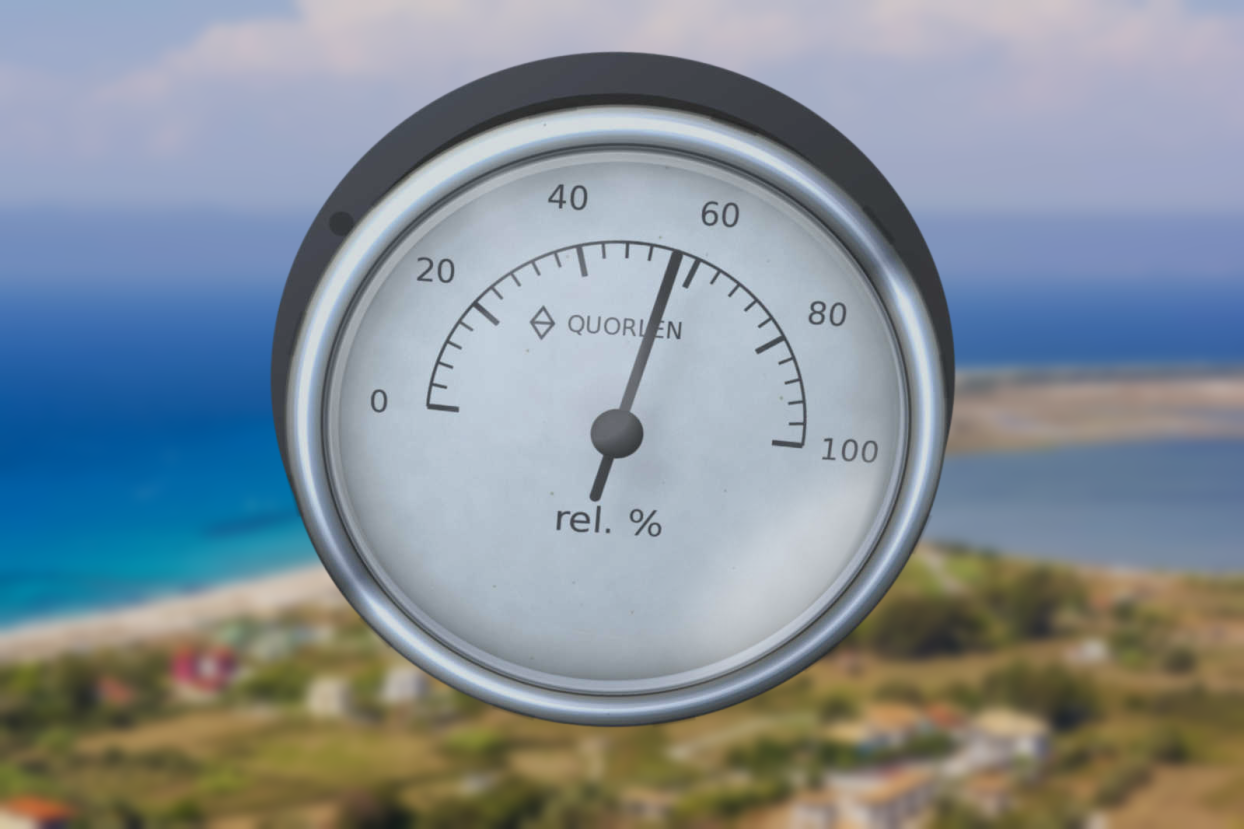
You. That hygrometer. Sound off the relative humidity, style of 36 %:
56 %
